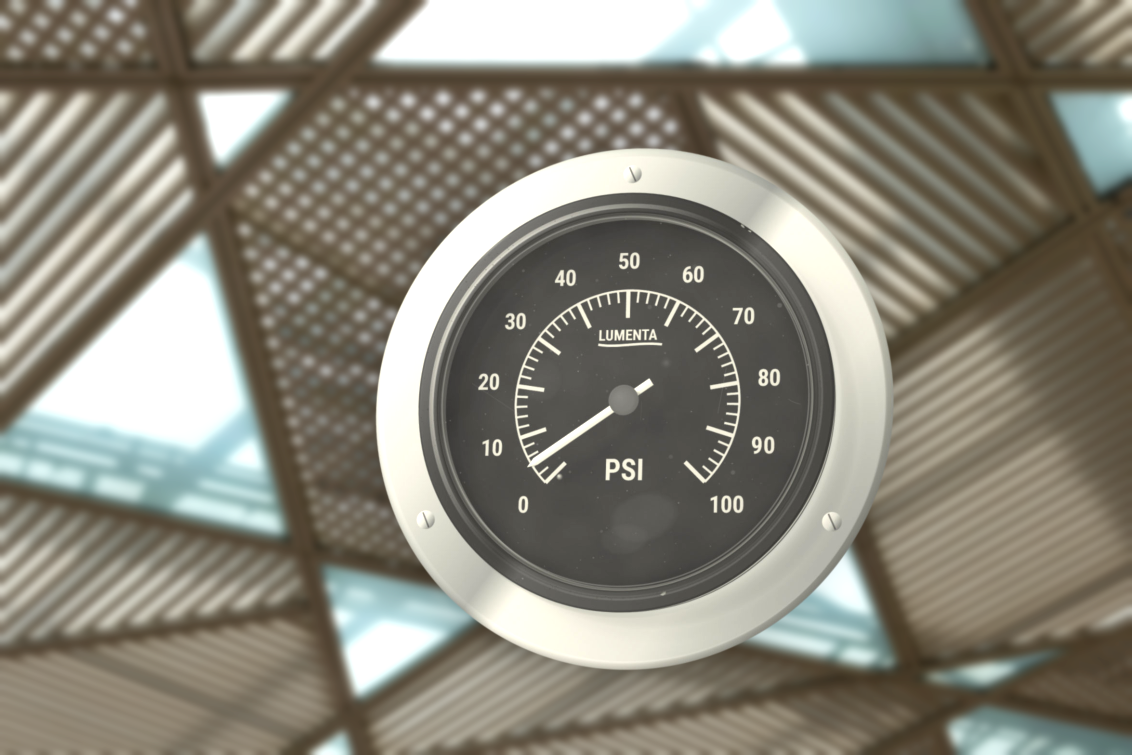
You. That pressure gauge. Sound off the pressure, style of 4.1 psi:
4 psi
